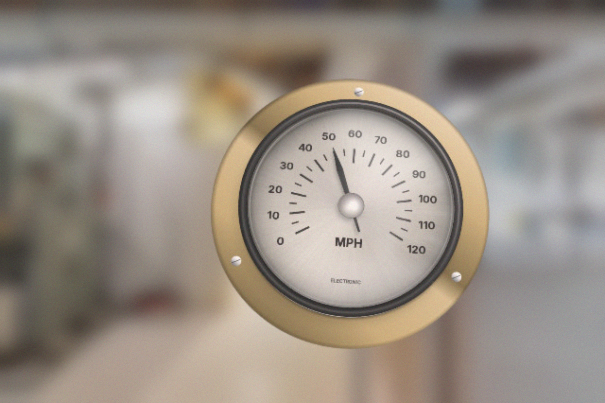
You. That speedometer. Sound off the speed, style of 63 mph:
50 mph
